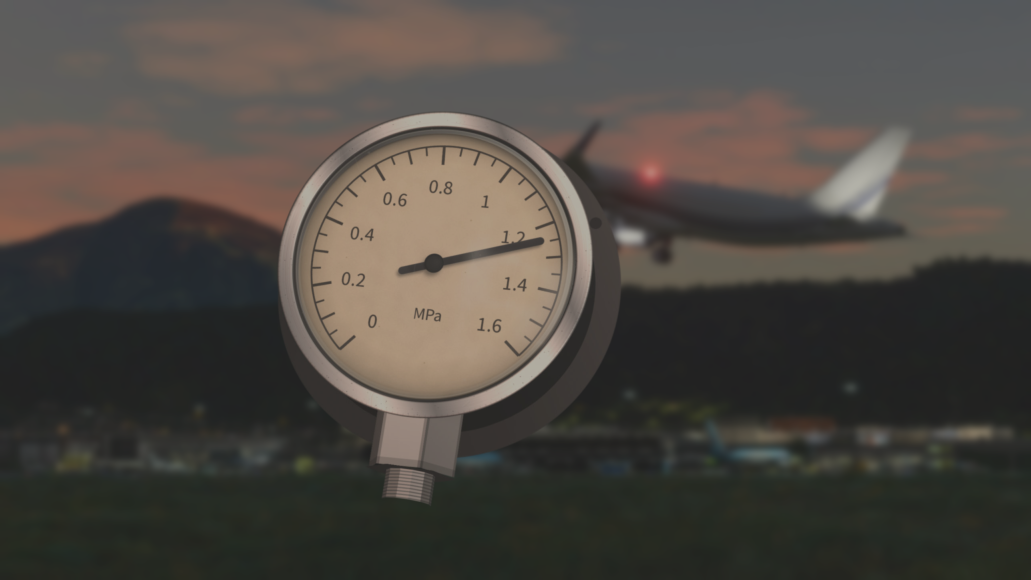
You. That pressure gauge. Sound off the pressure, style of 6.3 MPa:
1.25 MPa
